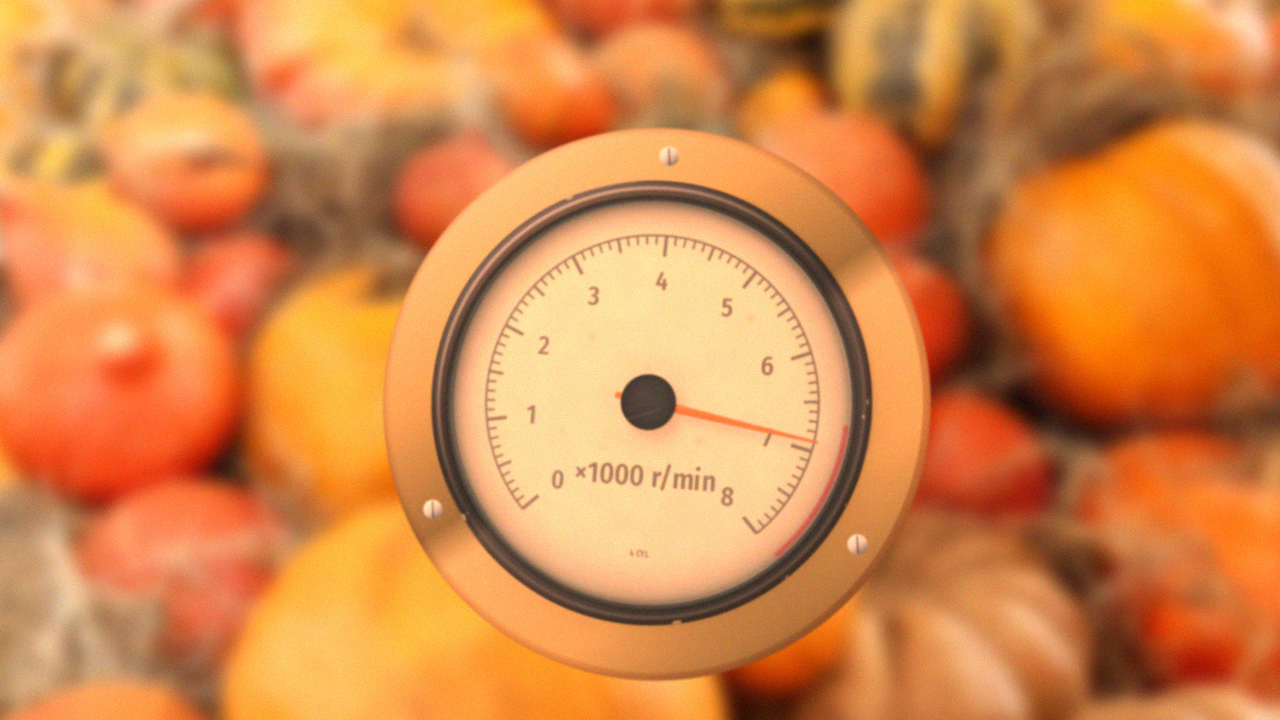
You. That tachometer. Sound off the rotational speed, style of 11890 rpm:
6900 rpm
